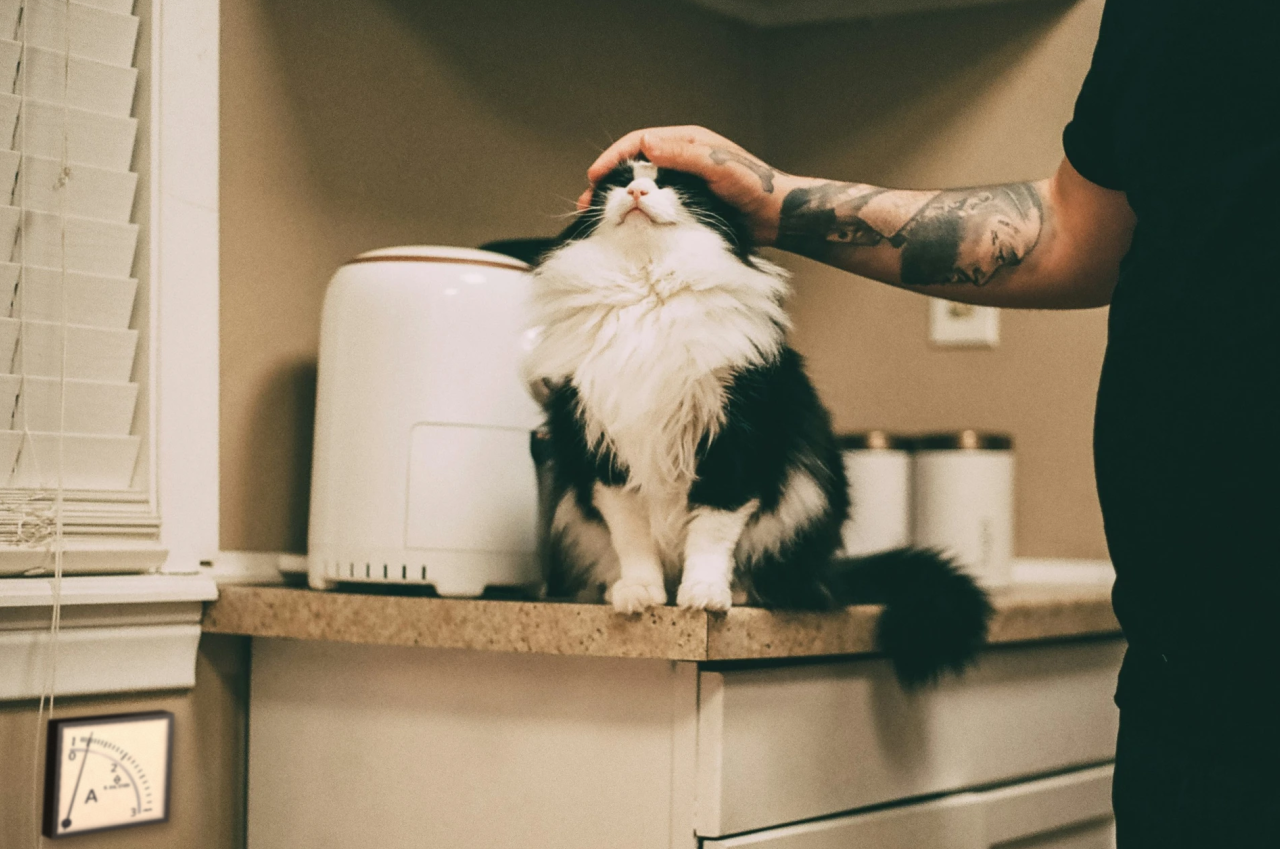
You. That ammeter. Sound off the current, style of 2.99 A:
1 A
